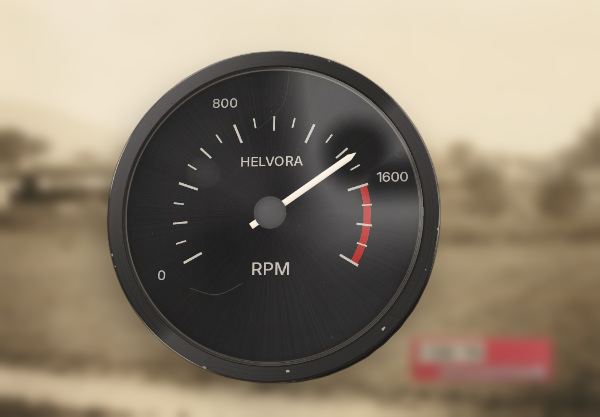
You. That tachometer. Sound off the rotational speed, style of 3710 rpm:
1450 rpm
